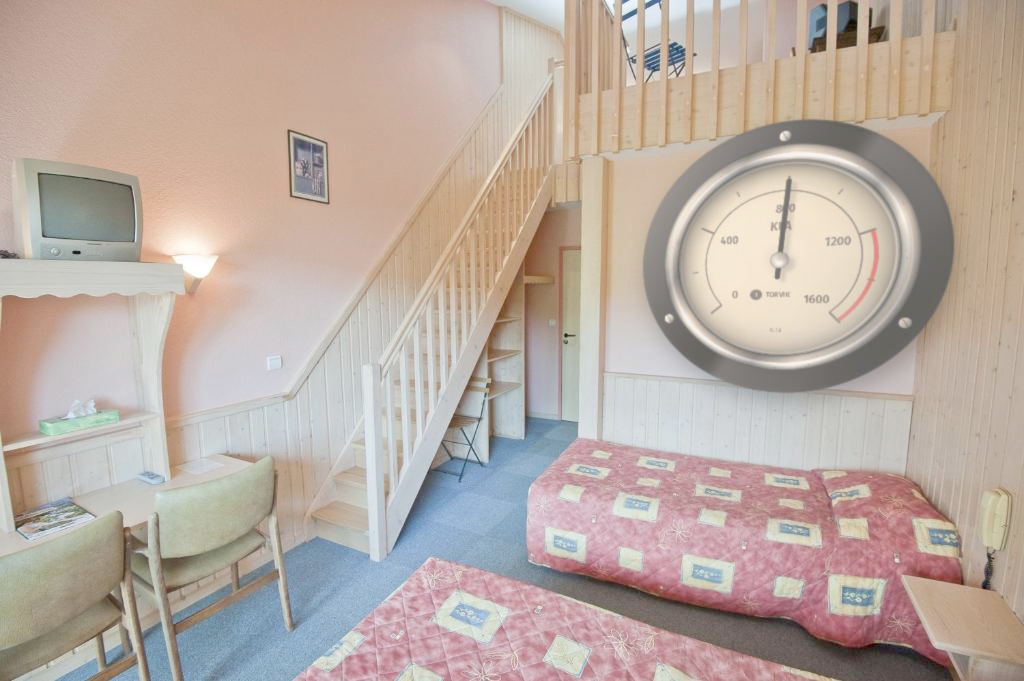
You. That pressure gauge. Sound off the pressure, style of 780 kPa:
800 kPa
